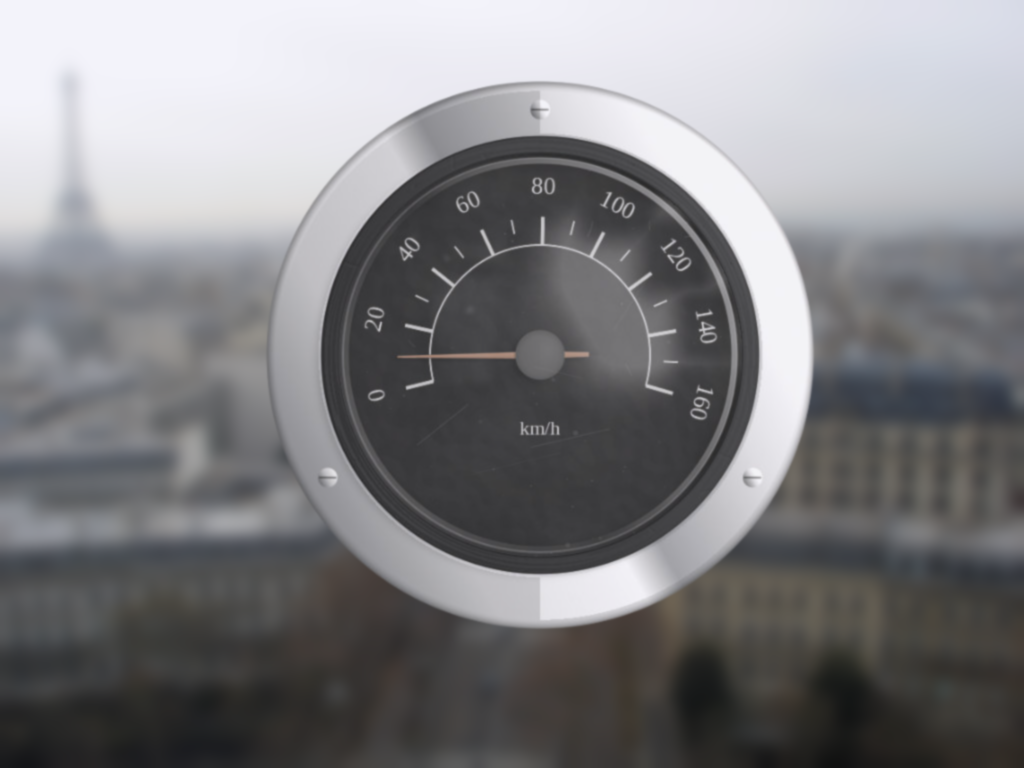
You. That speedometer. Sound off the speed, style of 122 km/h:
10 km/h
